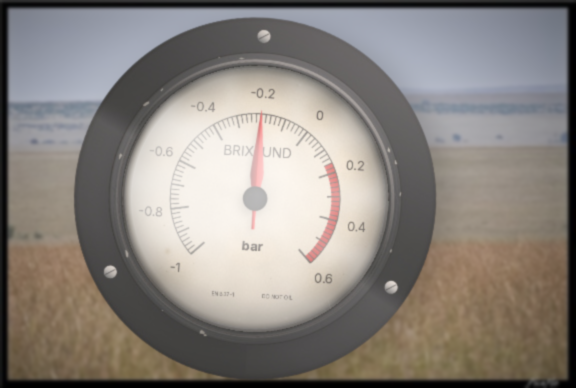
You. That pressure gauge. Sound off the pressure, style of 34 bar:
-0.2 bar
